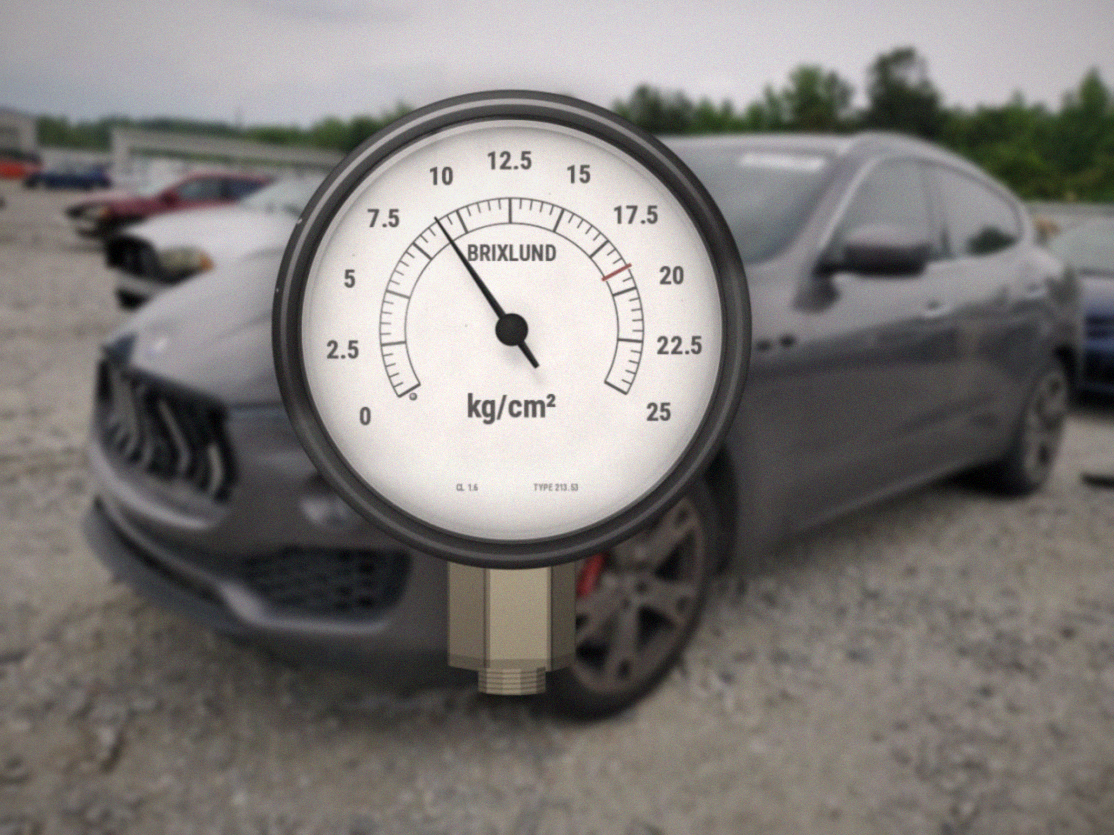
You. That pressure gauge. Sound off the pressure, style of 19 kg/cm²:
9 kg/cm²
